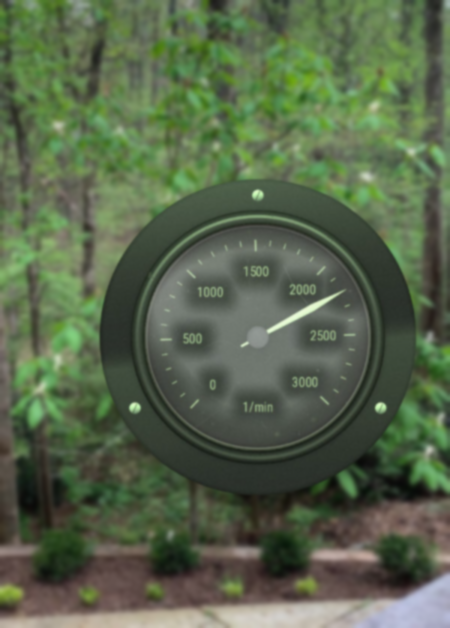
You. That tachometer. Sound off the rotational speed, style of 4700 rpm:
2200 rpm
